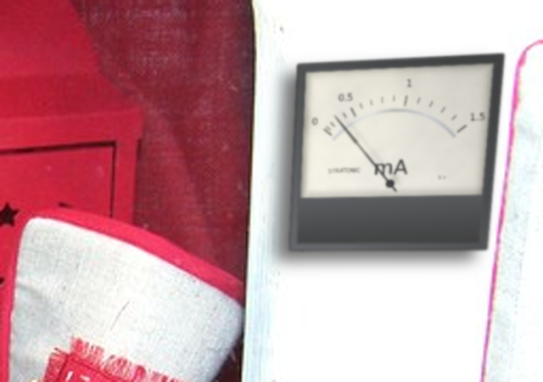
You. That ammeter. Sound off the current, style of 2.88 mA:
0.3 mA
